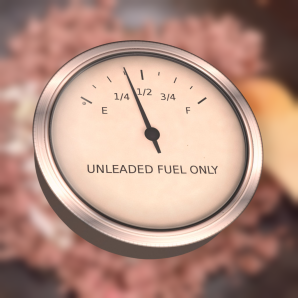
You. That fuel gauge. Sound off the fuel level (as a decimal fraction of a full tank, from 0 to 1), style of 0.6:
0.375
